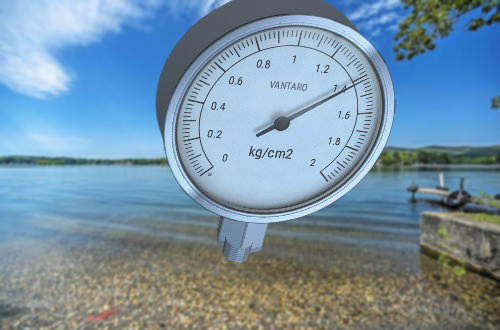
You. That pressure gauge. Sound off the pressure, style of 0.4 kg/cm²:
1.4 kg/cm²
